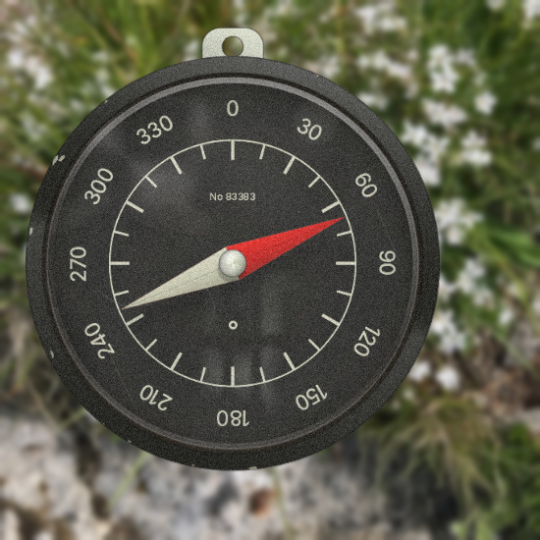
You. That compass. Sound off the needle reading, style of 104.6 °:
67.5 °
